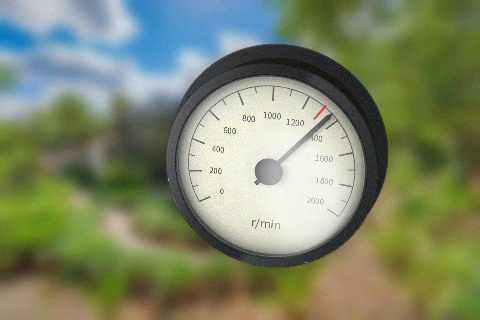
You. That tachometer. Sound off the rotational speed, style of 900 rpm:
1350 rpm
